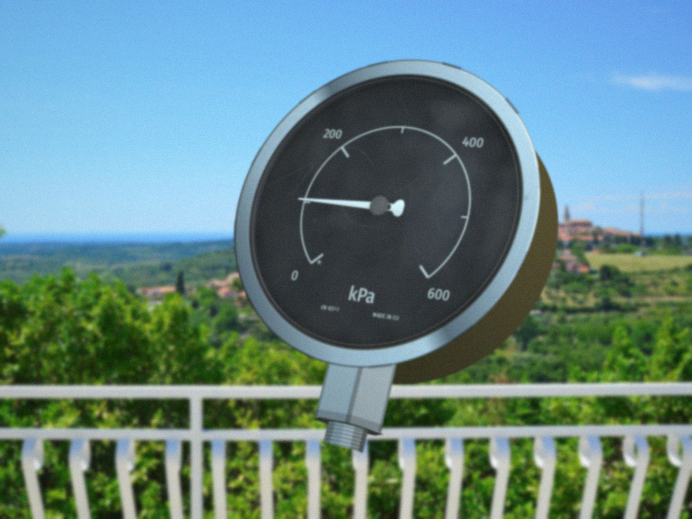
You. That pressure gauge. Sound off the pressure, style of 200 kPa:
100 kPa
